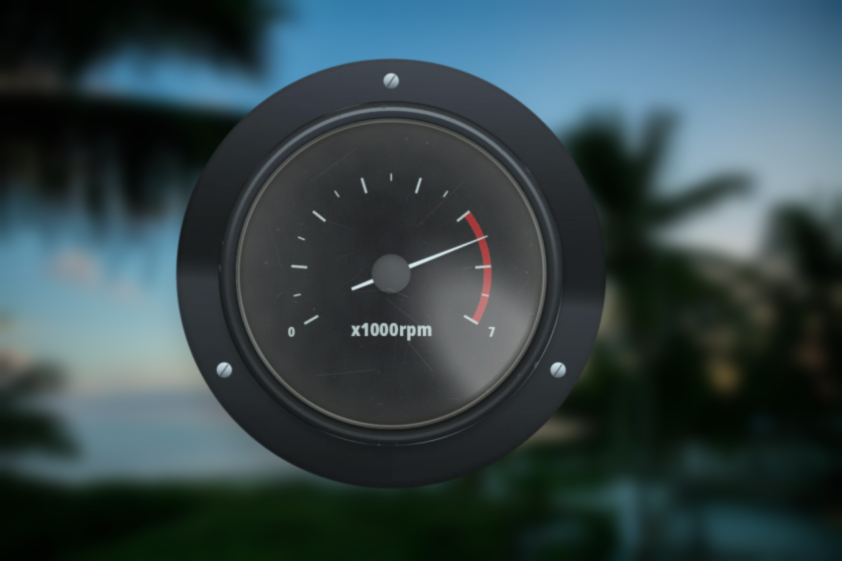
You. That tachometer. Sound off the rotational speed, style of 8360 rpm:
5500 rpm
